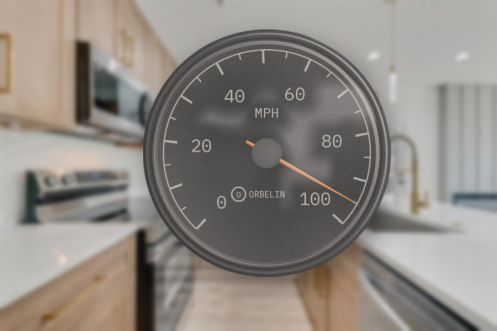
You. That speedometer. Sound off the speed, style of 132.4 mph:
95 mph
